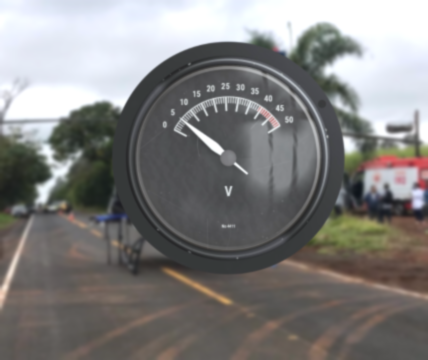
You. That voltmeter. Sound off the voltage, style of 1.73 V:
5 V
